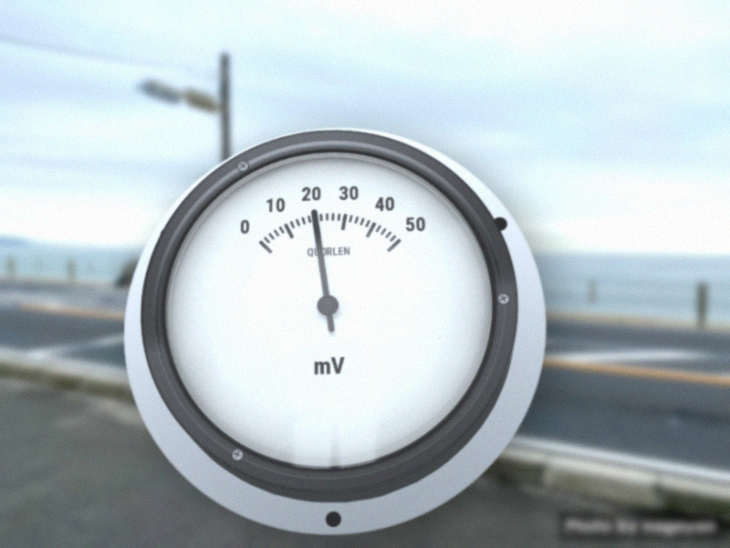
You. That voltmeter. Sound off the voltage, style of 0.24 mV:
20 mV
